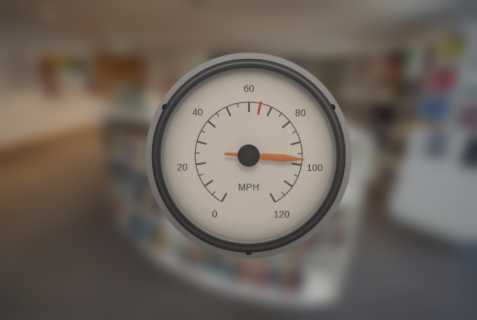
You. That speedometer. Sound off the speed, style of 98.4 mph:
97.5 mph
